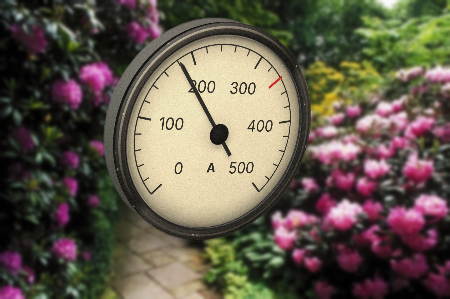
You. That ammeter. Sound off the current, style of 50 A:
180 A
